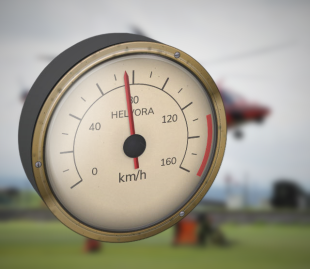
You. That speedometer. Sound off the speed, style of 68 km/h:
75 km/h
